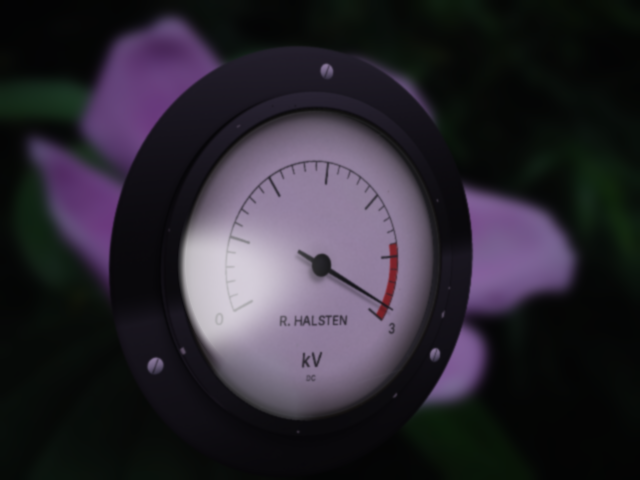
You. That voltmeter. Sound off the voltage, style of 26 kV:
2.9 kV
